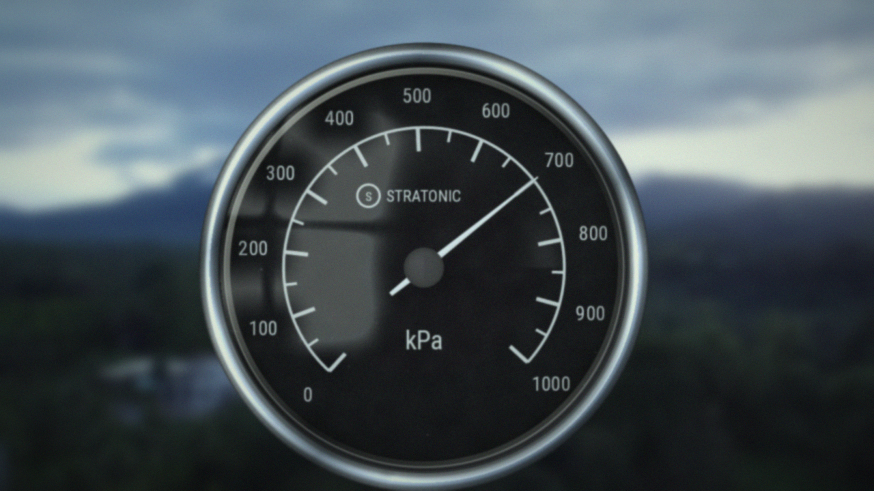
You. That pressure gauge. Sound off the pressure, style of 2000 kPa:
700 kPa
